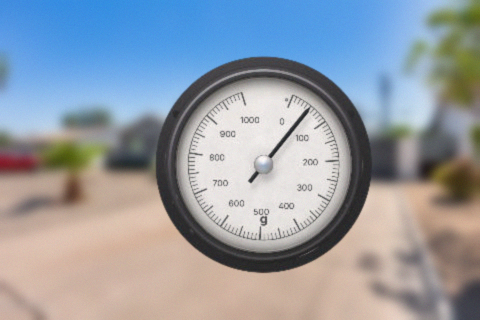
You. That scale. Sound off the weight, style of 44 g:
50 g
